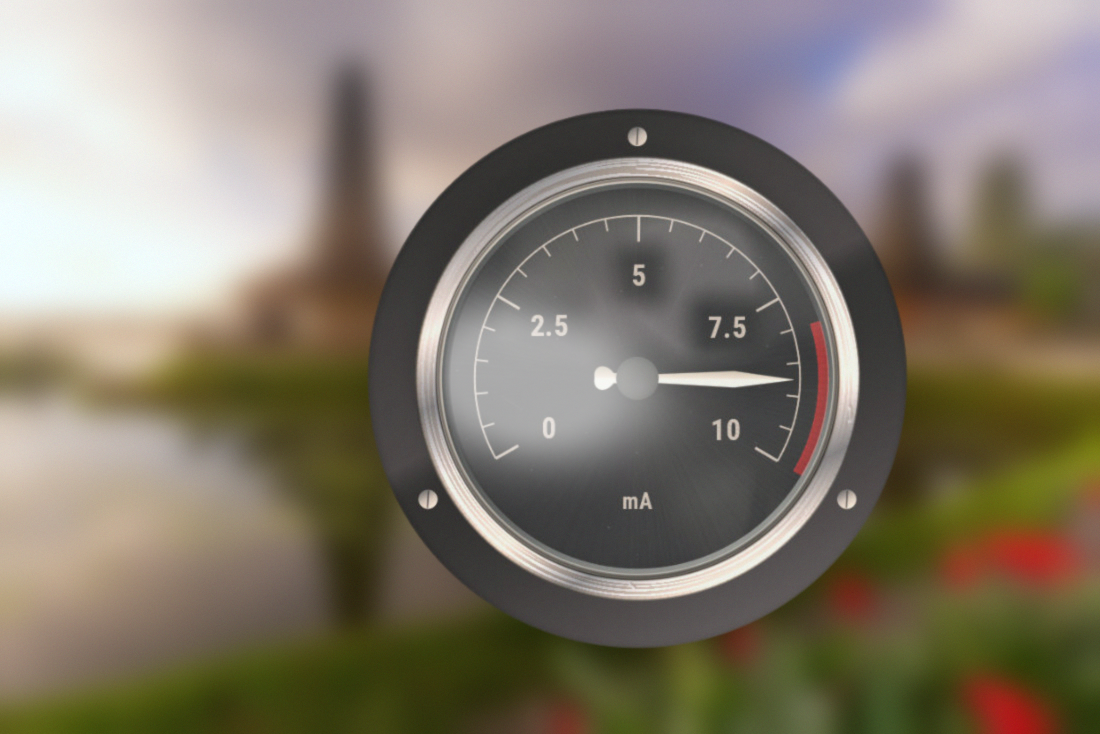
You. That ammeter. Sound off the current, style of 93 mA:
8.75 mA
